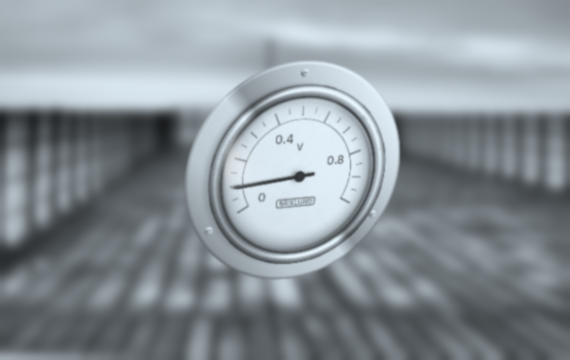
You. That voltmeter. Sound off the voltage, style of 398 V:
0.1 V
